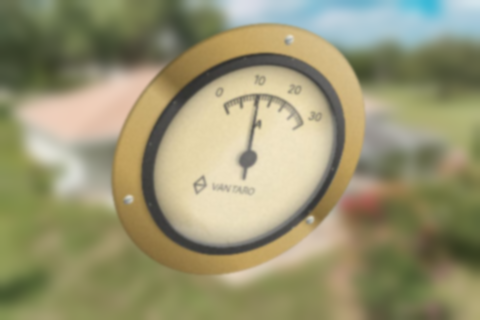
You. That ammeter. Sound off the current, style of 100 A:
10 A
